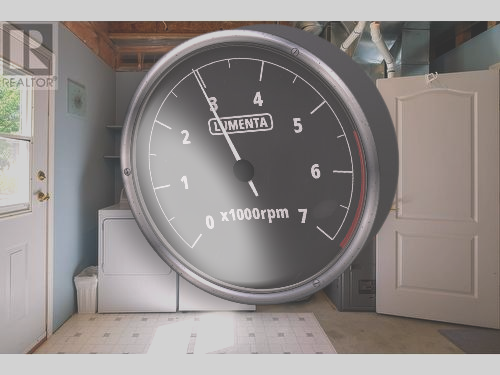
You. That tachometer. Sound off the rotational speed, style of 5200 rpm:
3000 rpm
